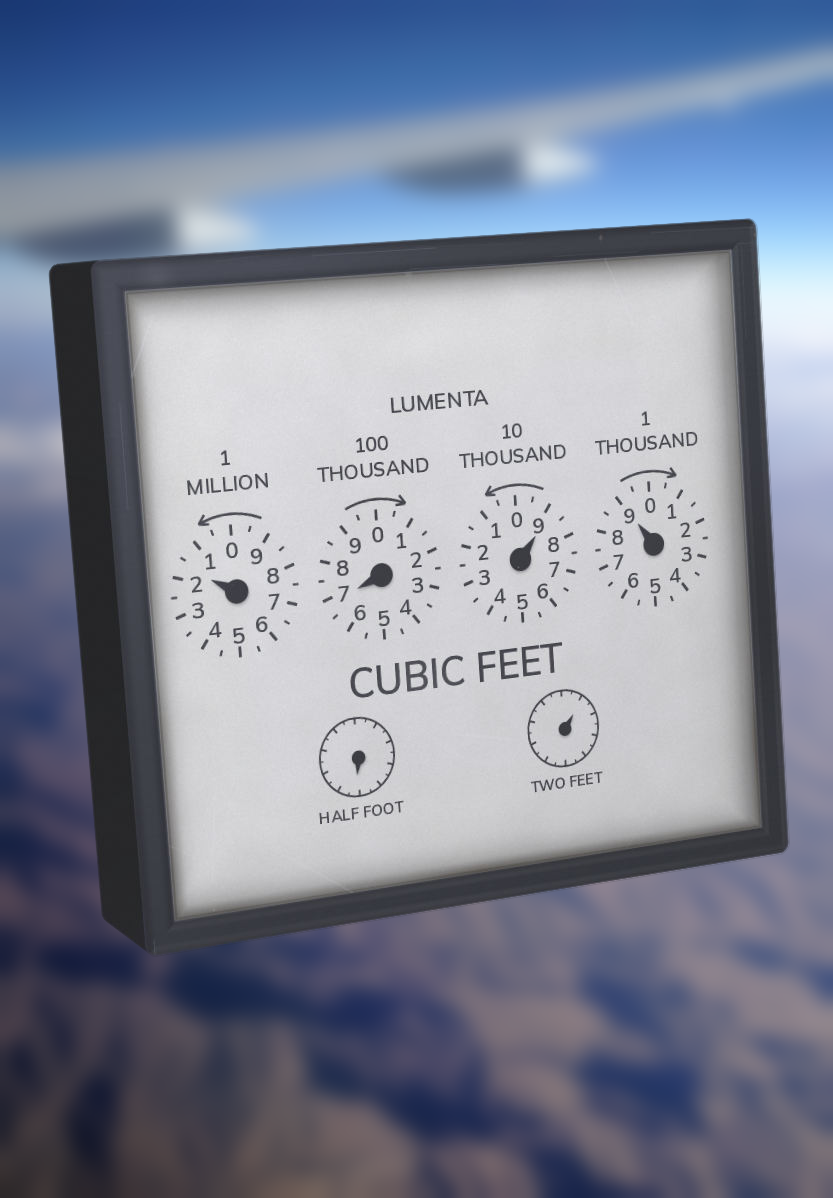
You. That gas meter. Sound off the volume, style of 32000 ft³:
168900 ft³
